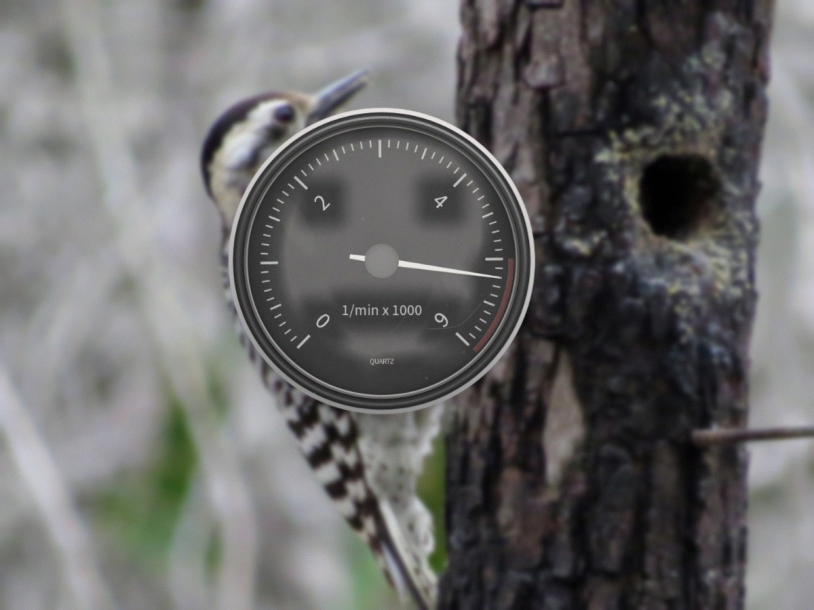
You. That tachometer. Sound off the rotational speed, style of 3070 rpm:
5200 rpm
